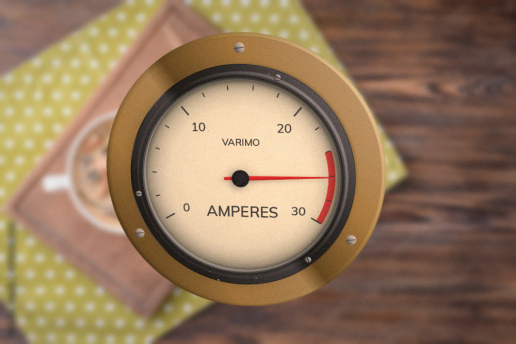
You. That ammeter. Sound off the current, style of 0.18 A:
26 A
